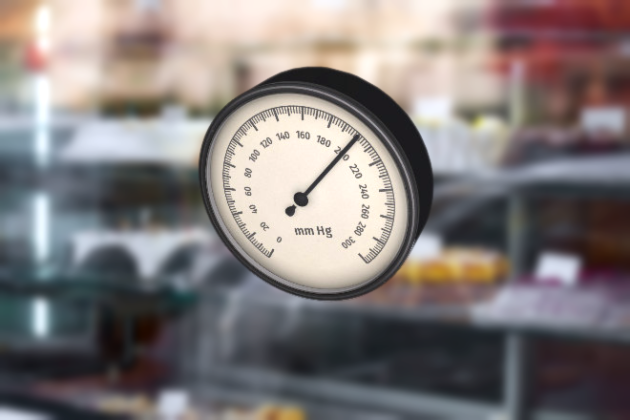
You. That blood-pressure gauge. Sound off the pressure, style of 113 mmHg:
200 mmHg
